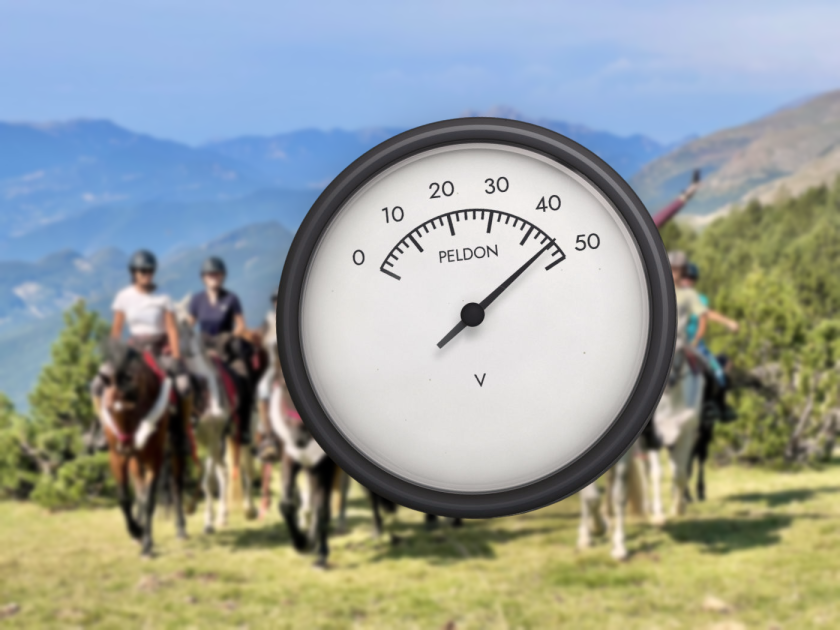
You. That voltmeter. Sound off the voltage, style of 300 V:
46 V
